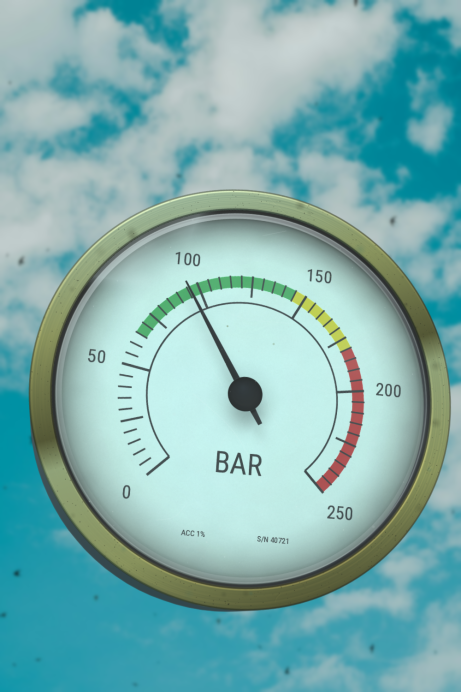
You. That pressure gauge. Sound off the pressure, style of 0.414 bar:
95 bar
